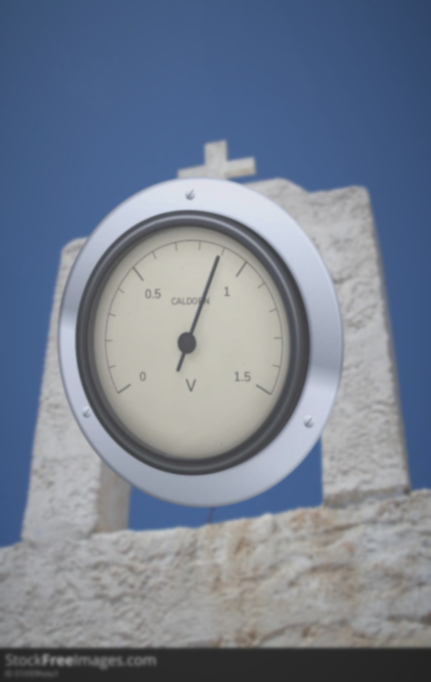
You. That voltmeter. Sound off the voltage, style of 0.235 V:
0.9 V
